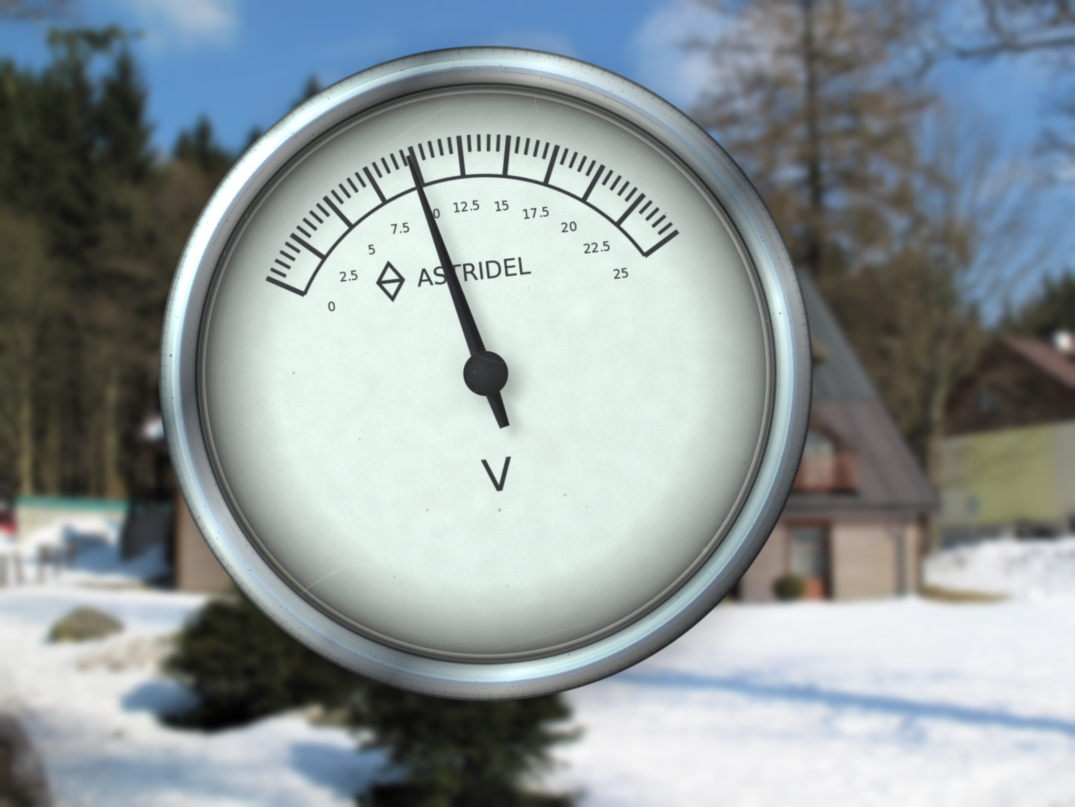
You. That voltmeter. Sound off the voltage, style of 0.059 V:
9.75 V
